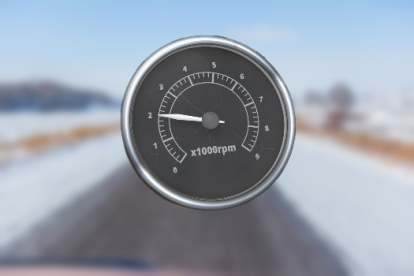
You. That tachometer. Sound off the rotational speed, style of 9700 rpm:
2000 rpm
